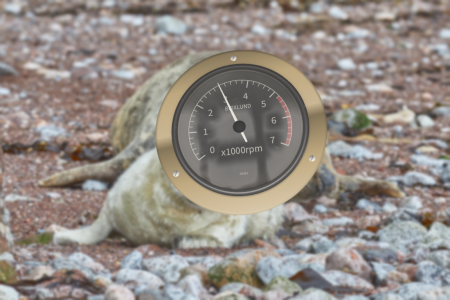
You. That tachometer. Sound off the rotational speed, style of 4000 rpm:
3000 rpm
